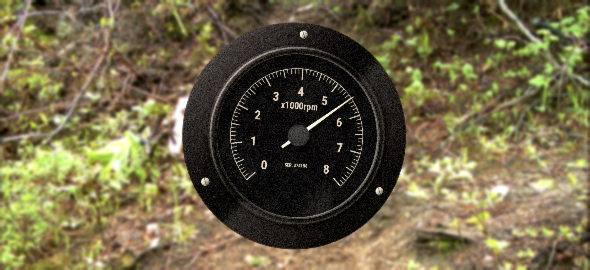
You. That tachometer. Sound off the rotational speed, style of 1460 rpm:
5500 rpm
